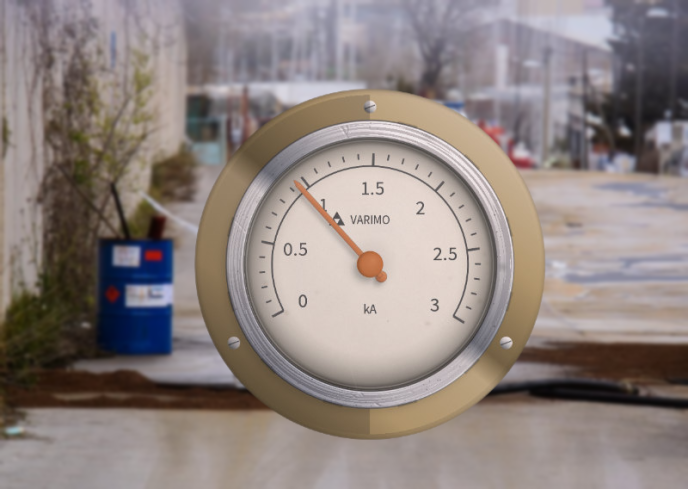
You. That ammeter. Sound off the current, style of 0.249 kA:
0.95 kA
